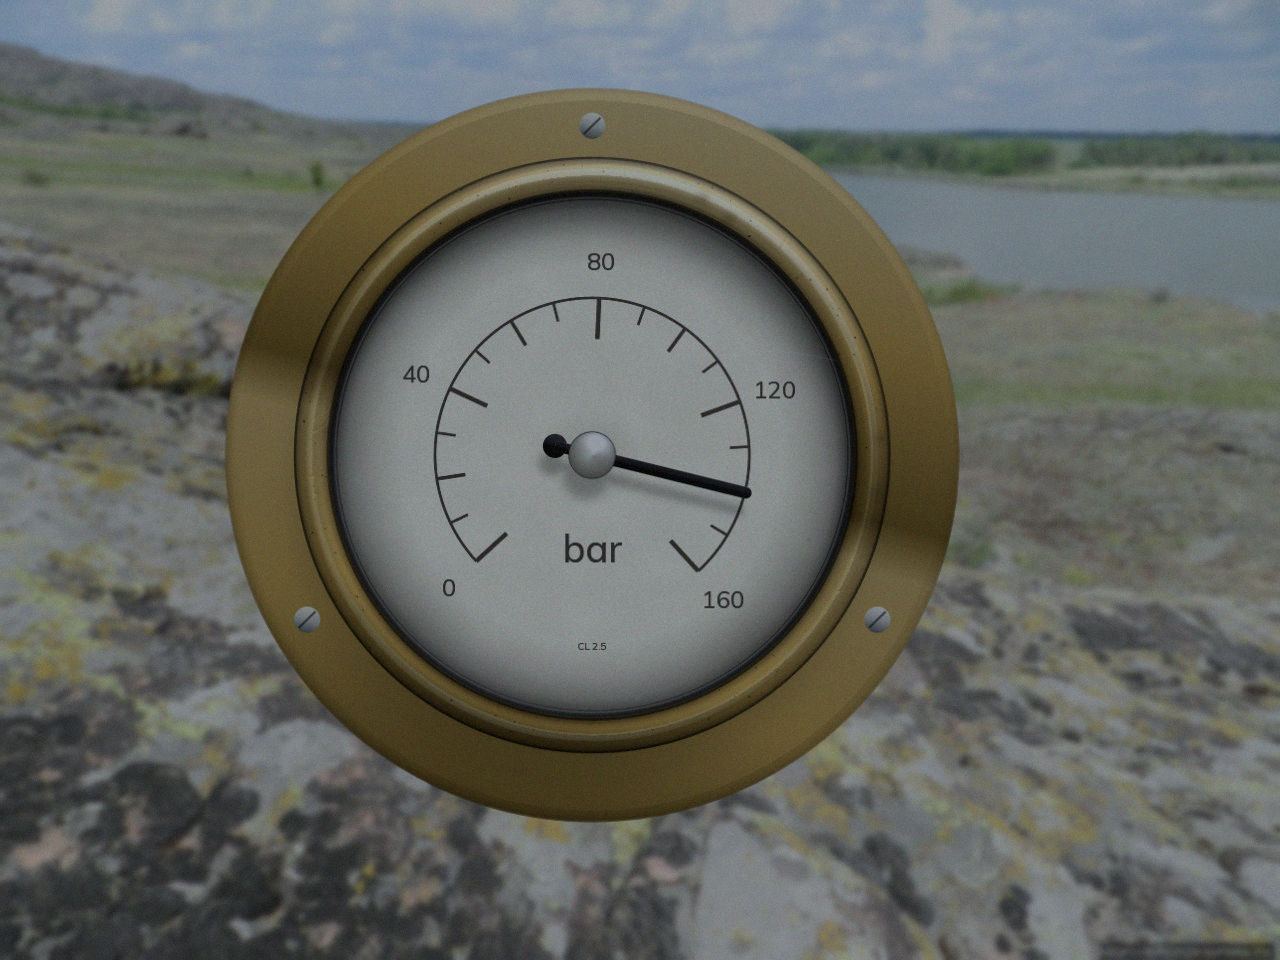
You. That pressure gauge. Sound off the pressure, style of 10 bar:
140 bar
